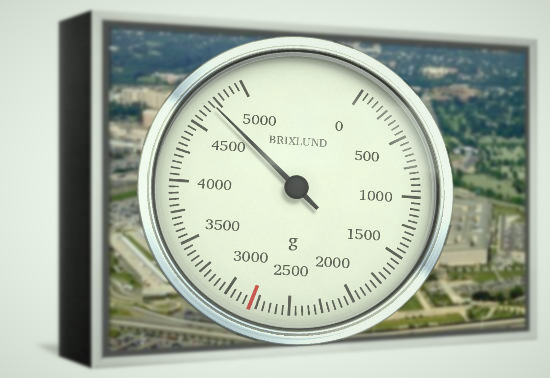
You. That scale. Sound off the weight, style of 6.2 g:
4700 g
